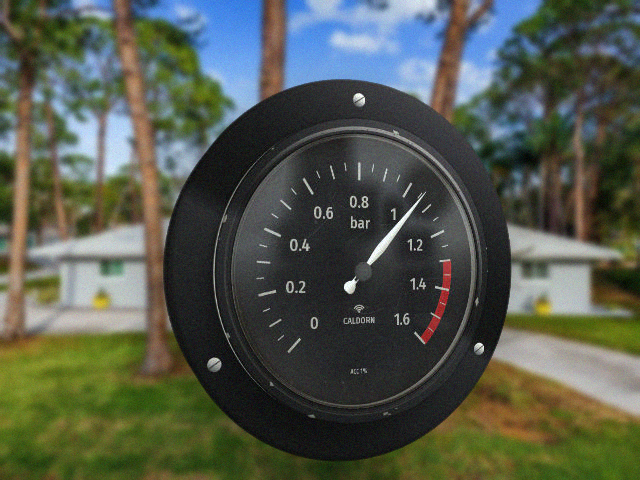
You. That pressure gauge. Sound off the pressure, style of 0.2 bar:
1.05 bar
